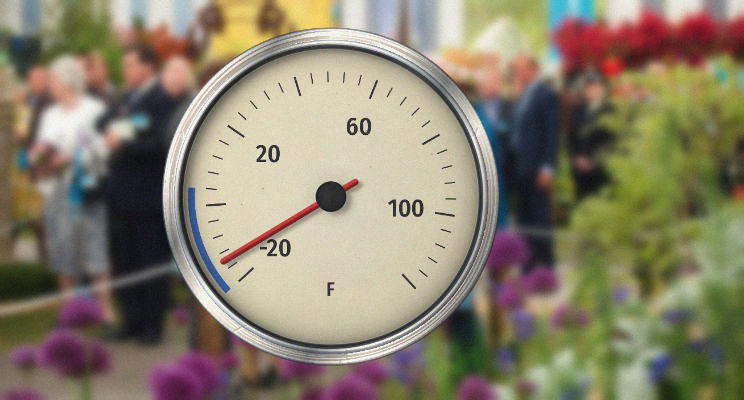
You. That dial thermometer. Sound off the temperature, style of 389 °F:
-14 °F
